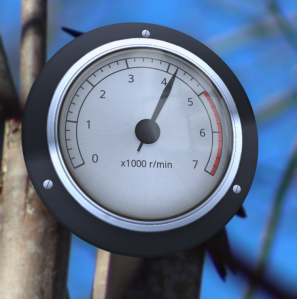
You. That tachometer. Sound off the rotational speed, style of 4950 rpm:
4200 rpm
